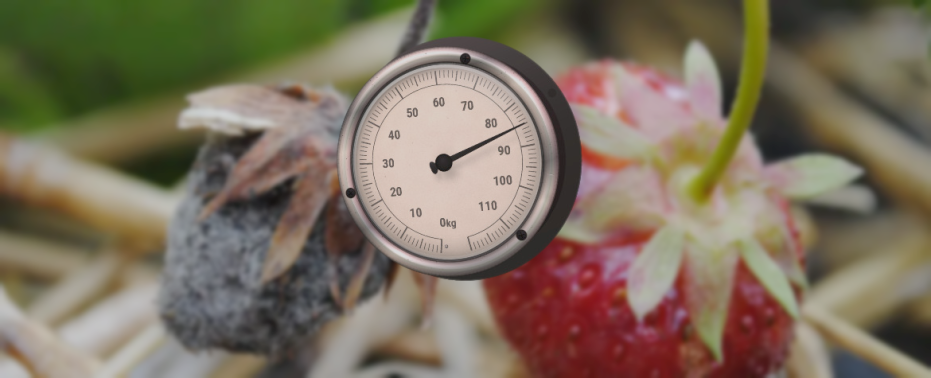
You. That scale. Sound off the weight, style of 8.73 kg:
85 kg
